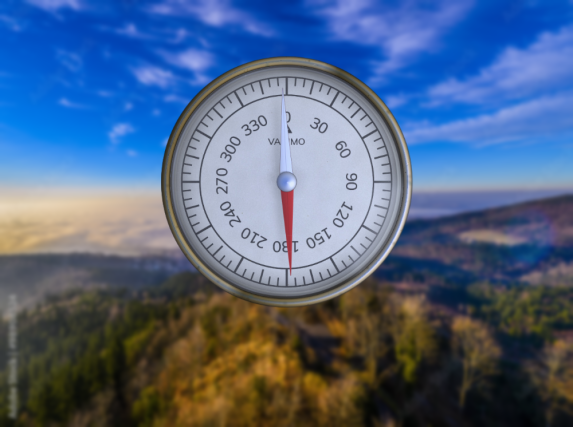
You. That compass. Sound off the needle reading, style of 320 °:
177.5 °
